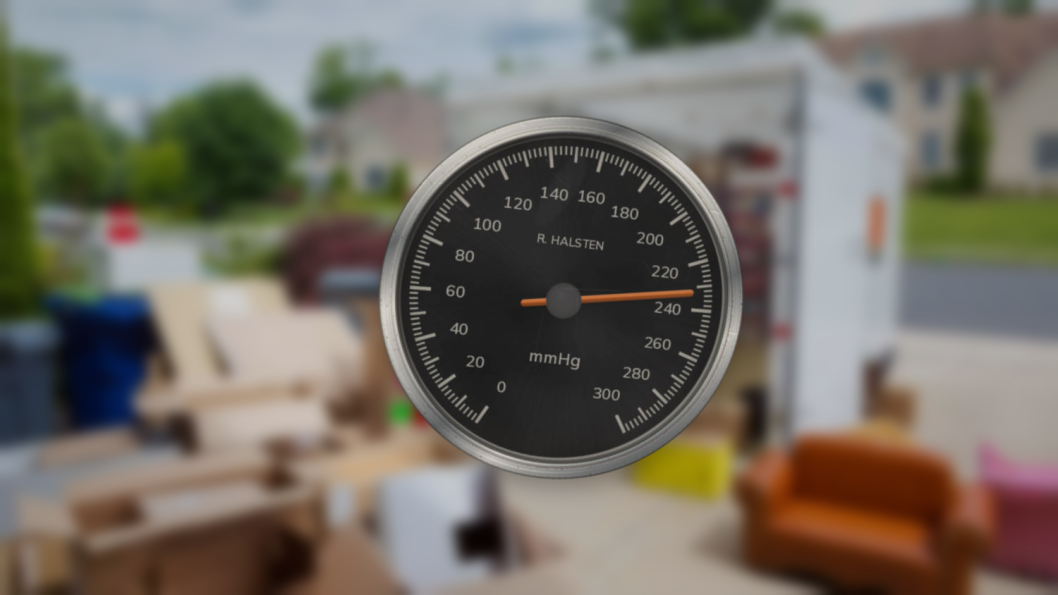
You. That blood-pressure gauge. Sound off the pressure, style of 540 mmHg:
232 mmHg
